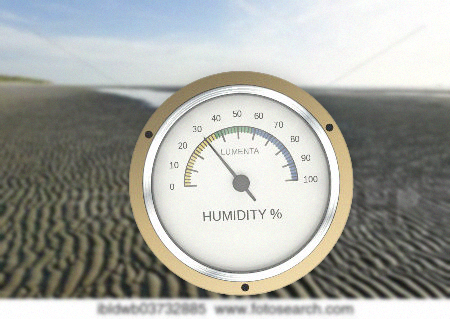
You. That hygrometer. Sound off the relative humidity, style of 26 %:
30 %
